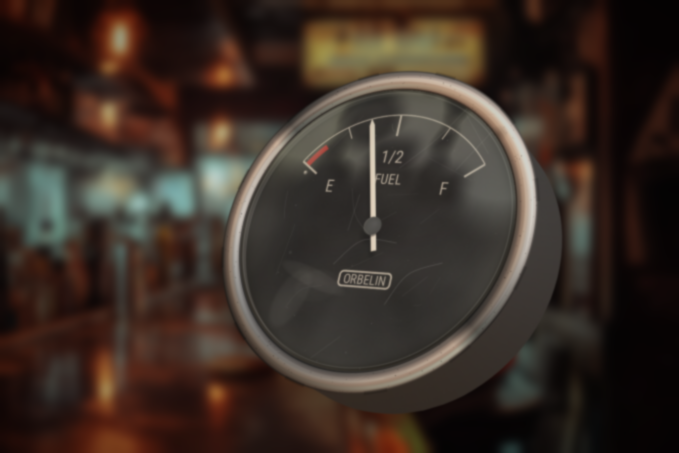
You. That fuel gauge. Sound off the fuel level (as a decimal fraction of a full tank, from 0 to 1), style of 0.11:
0.375
